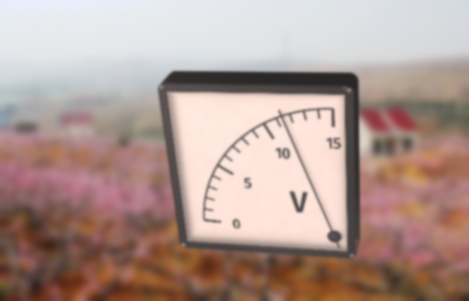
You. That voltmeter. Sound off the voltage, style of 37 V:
11.5 V
